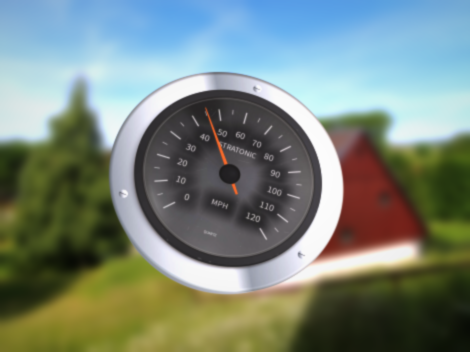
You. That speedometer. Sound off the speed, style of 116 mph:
45 mph
